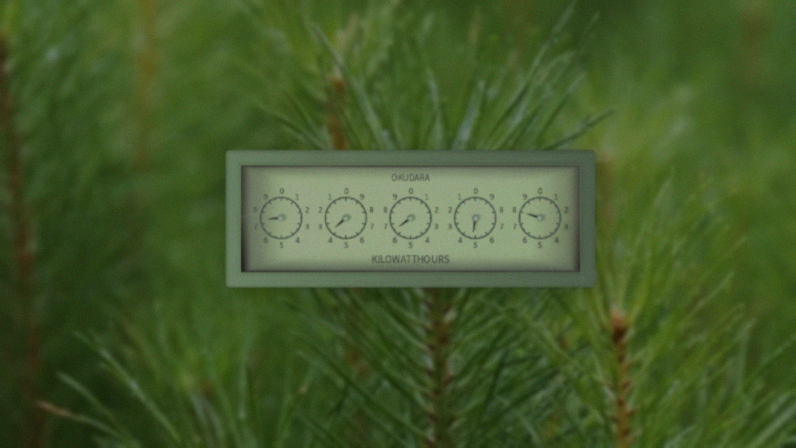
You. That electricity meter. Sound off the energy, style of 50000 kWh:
73648 kWh
